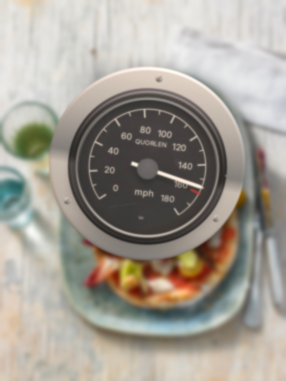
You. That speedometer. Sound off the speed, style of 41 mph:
155 mph
